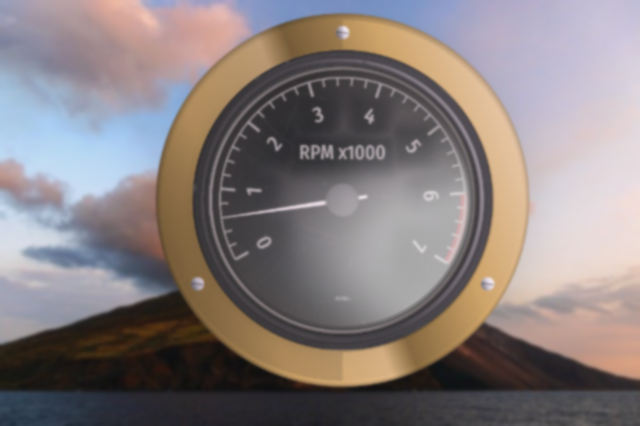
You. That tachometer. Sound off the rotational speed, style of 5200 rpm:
600 rpm
